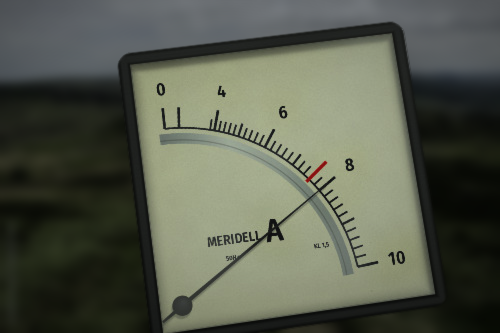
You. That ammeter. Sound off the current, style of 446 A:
8 A
